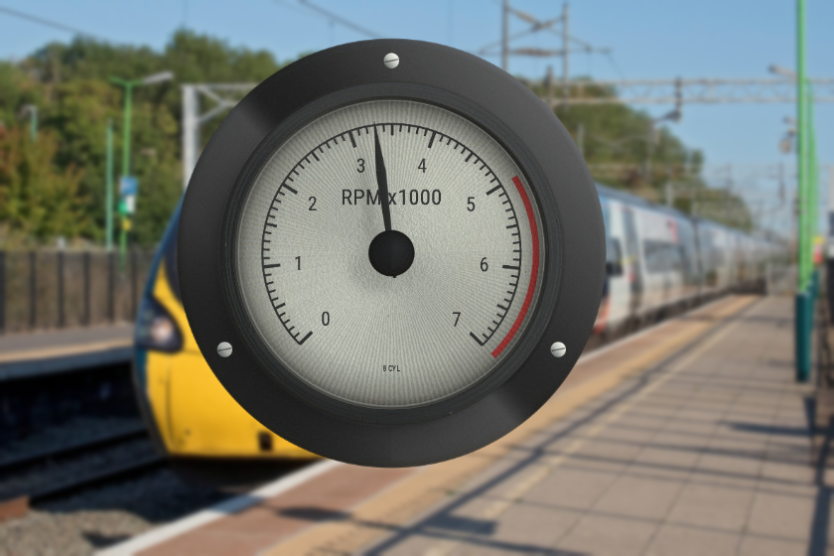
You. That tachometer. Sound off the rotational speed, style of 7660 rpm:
3300 rpm
